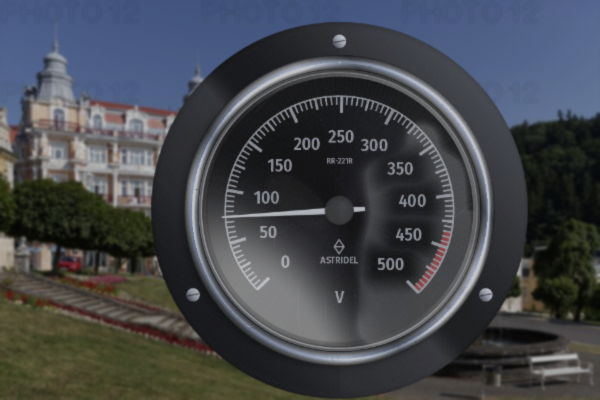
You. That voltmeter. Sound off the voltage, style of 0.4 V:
75 V
